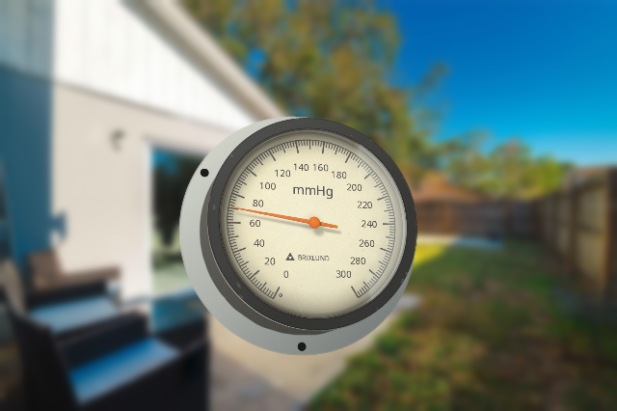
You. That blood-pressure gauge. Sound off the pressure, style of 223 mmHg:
70 mmHg
